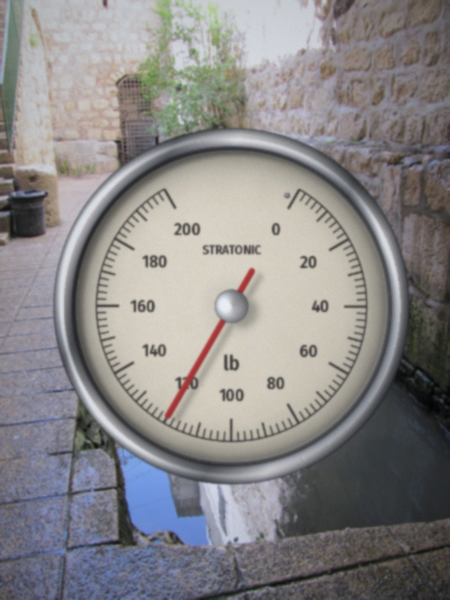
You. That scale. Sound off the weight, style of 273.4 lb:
120 lb
